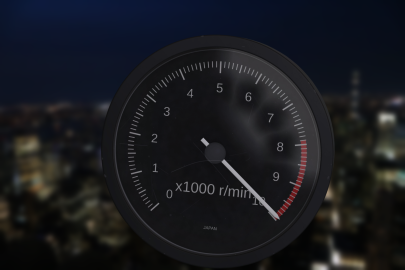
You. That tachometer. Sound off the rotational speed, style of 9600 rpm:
9900 rpm
